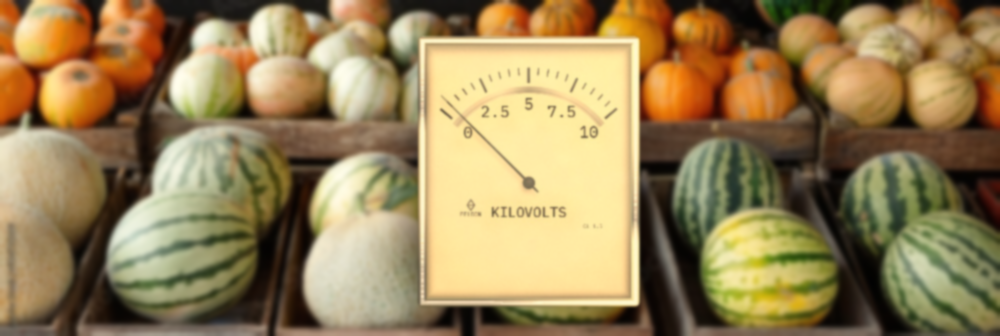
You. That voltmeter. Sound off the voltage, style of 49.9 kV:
0.5 kV
